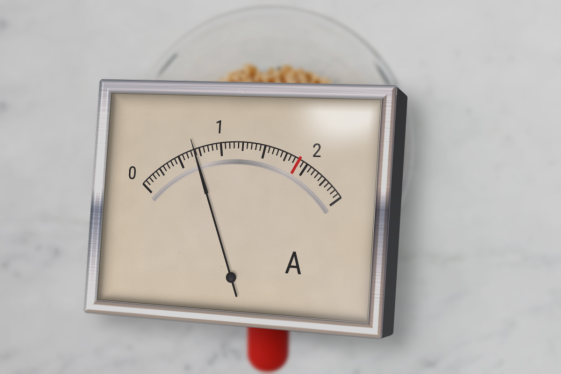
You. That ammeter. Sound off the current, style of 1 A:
0.7 A
